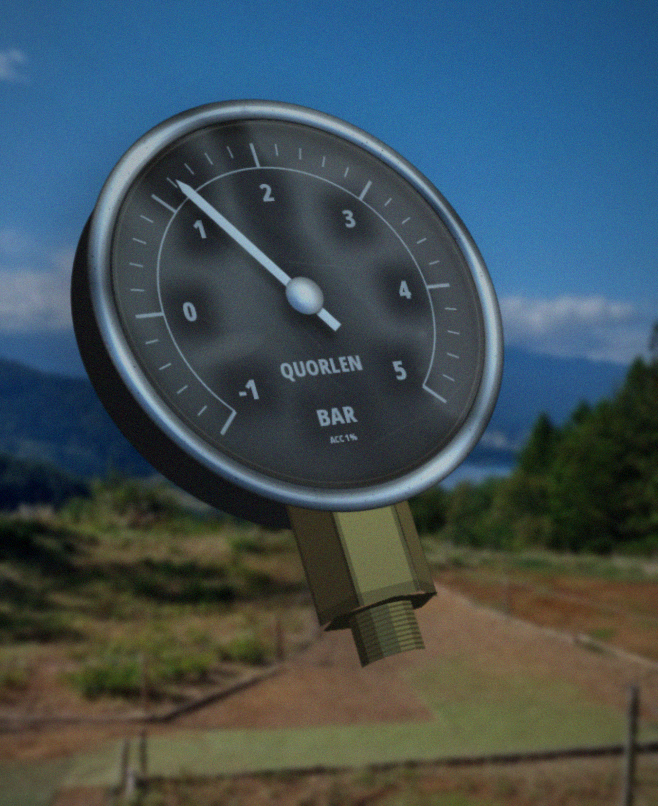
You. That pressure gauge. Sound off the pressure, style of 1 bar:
1.2 bar
